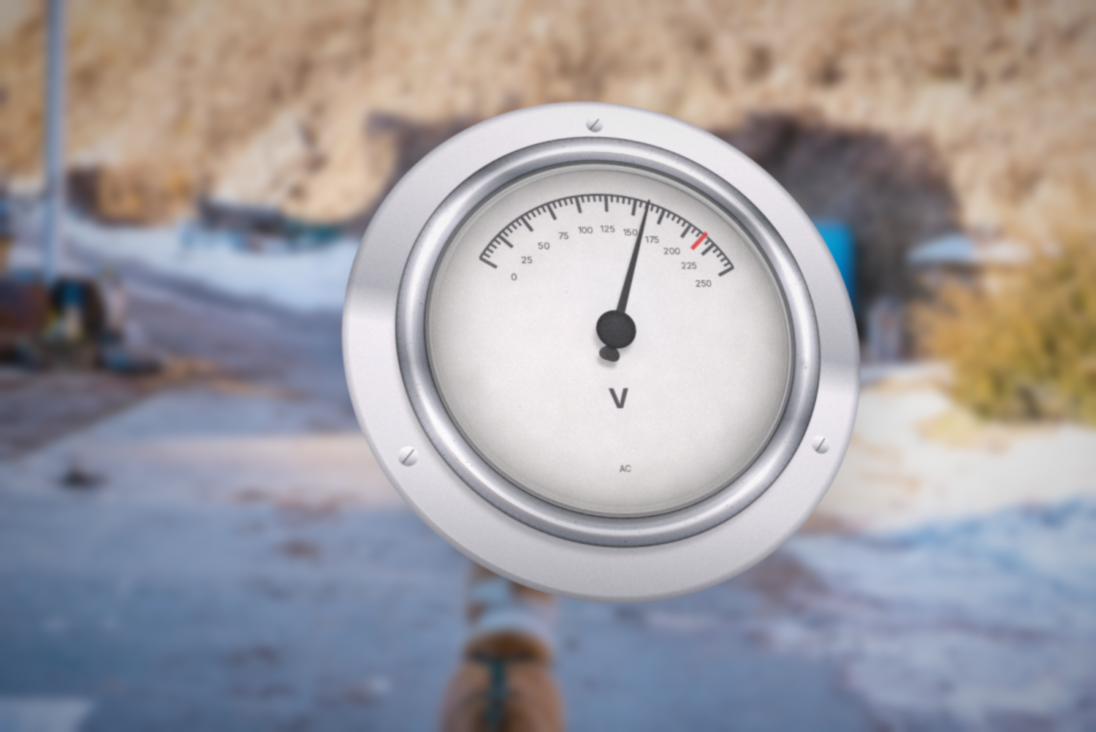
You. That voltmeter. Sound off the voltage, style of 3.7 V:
160 V
